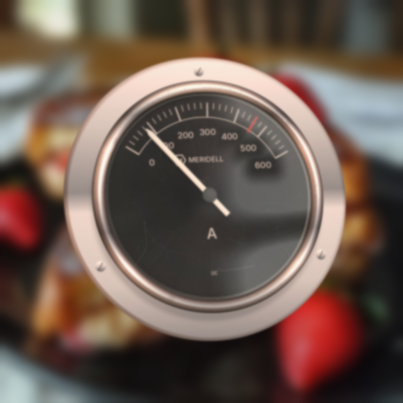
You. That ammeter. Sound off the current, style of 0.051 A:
80 A
